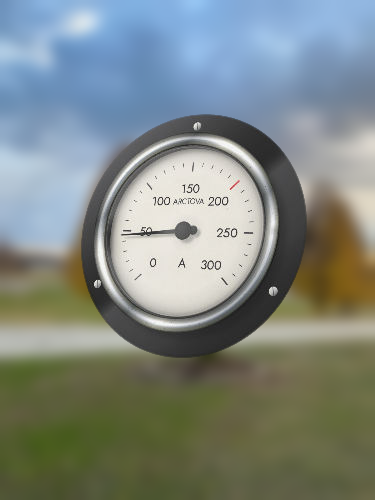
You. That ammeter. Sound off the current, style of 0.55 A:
45 A
